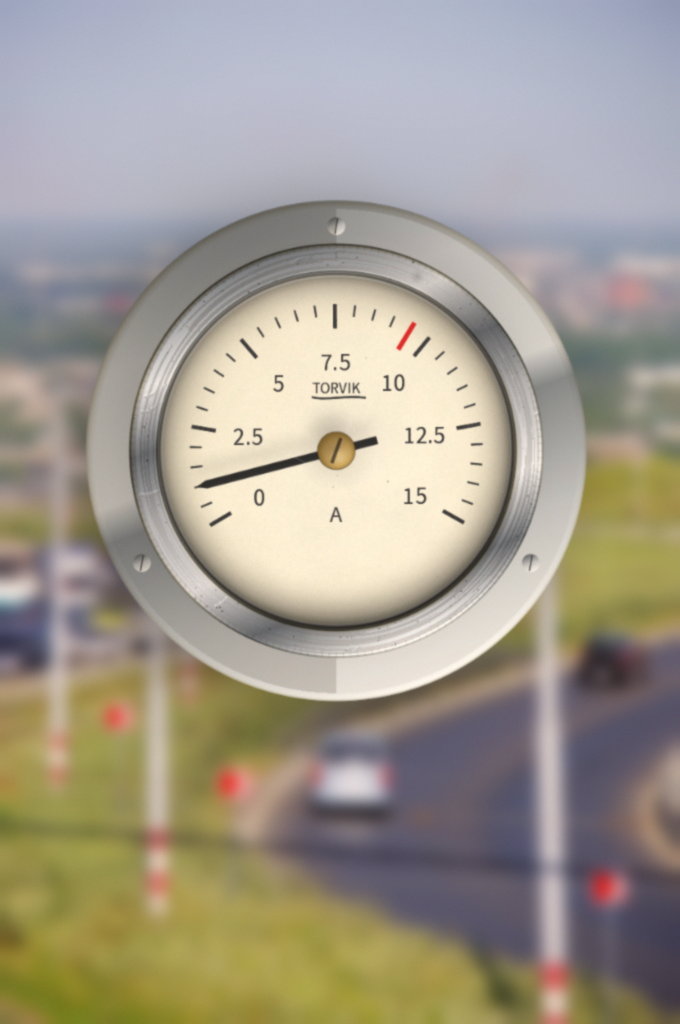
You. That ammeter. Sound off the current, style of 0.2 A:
1 A
